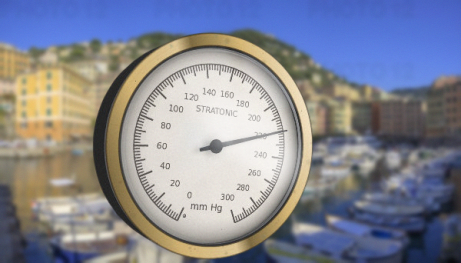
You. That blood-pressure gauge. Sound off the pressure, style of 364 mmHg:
220 mmHg
